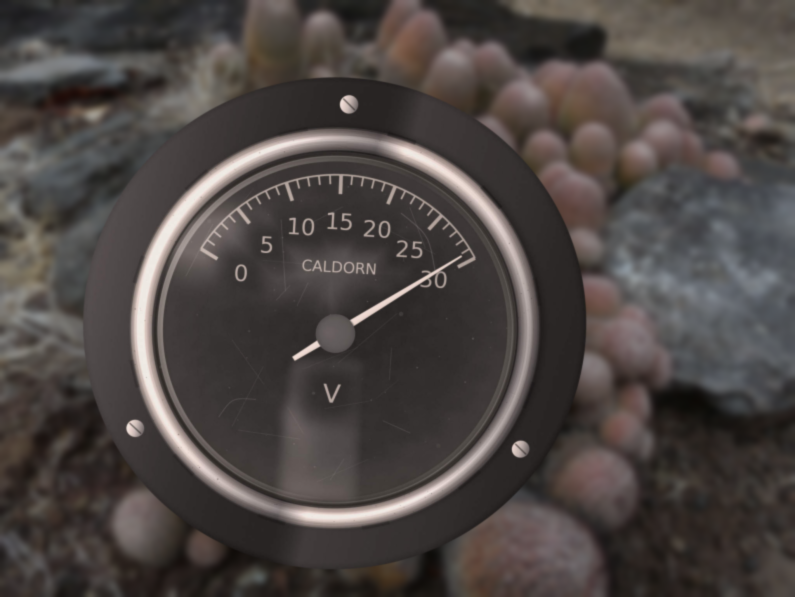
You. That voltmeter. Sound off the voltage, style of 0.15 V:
29 V
